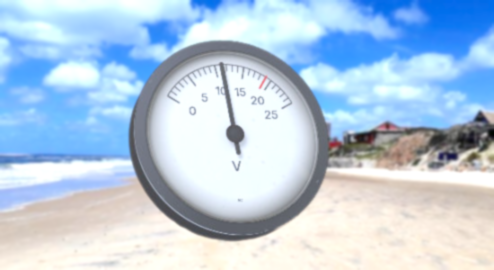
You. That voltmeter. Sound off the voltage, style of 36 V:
11 V
